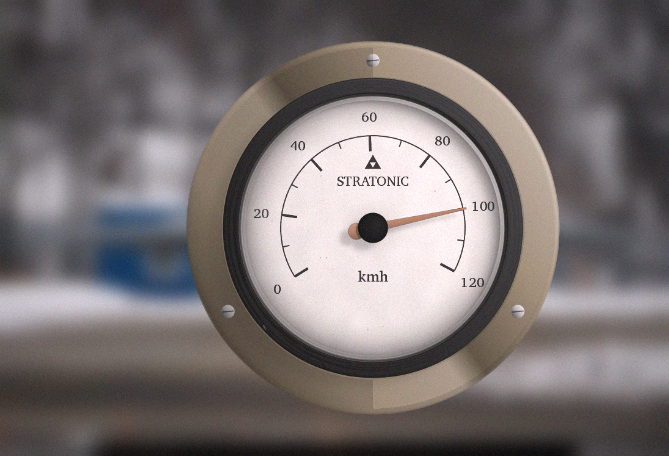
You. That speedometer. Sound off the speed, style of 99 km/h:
100 km/h
